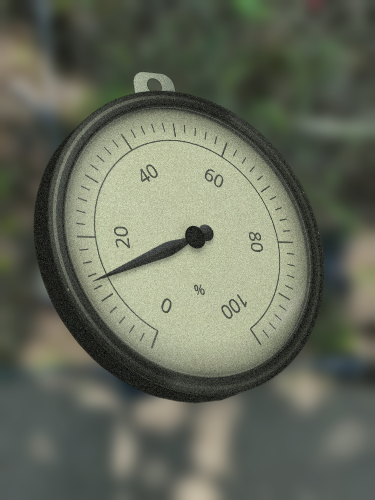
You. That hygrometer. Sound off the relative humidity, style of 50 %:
13 %
